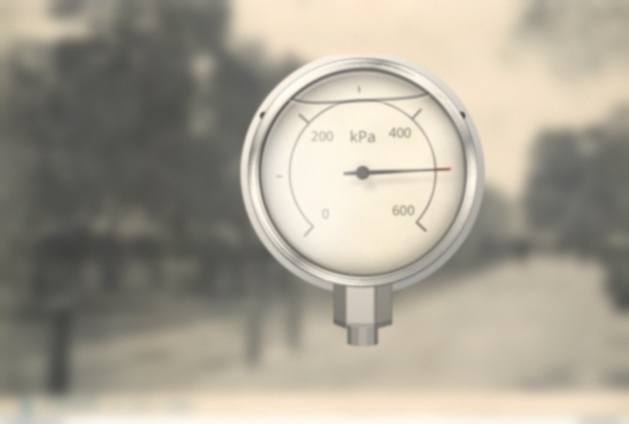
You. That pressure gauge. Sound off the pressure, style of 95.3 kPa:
500 kPa
